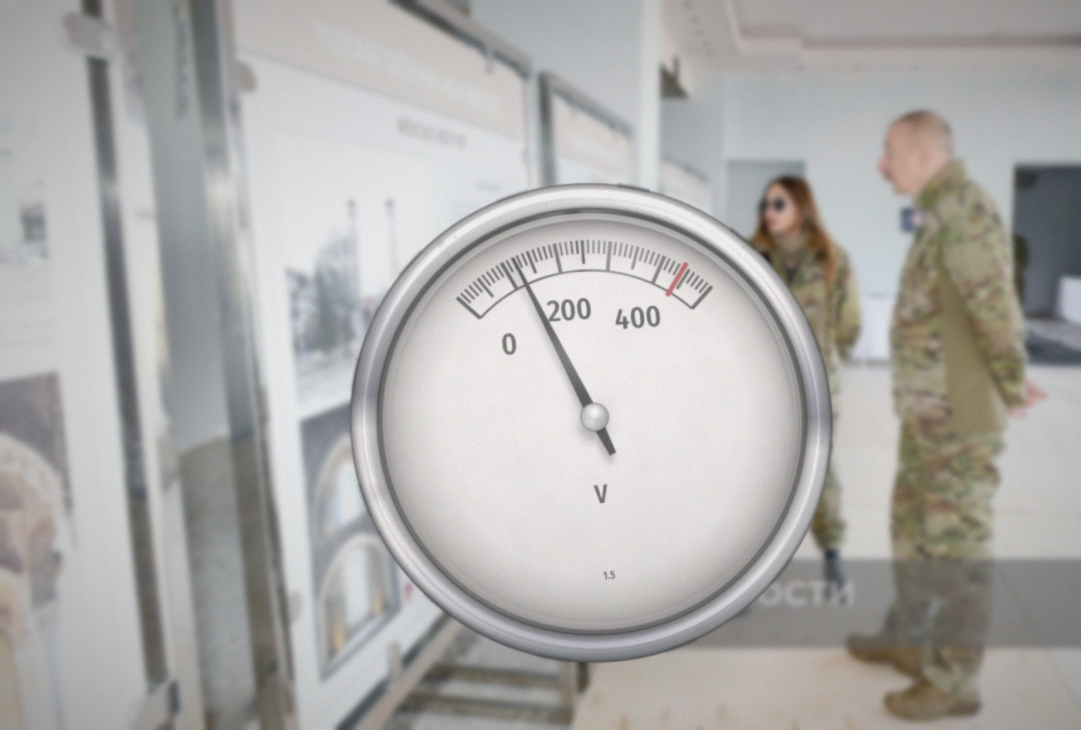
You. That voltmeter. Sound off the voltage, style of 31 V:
120 V
